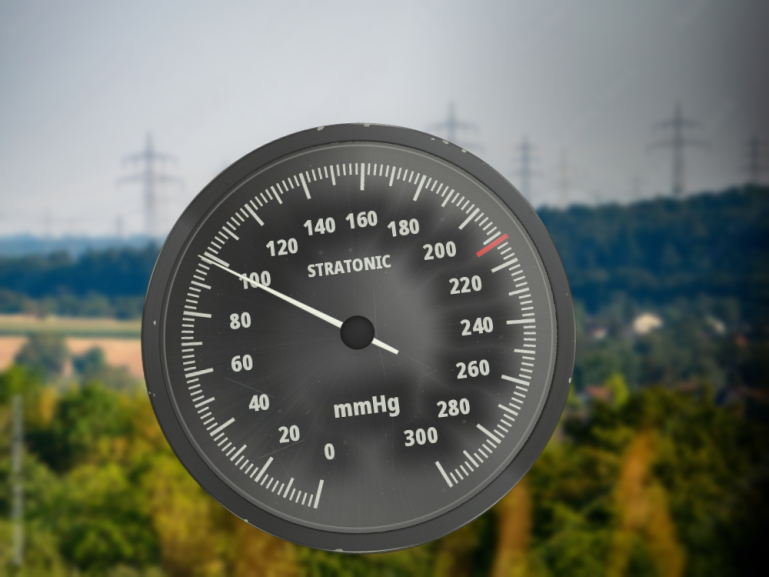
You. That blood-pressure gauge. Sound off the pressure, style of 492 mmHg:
98 mmHg
